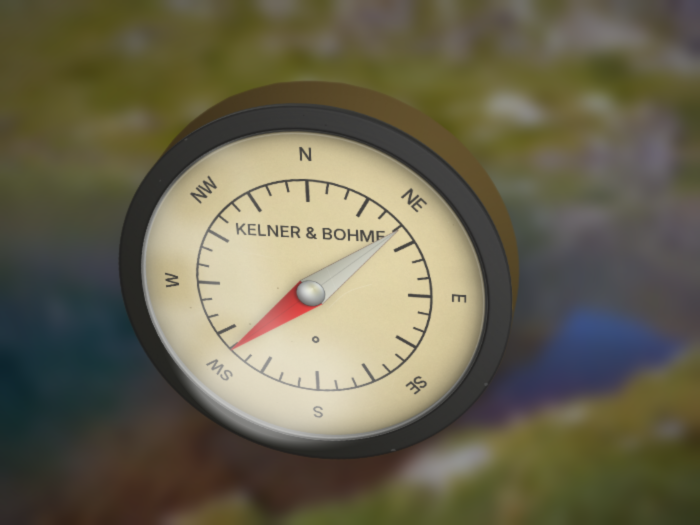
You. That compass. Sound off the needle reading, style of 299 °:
230 °
